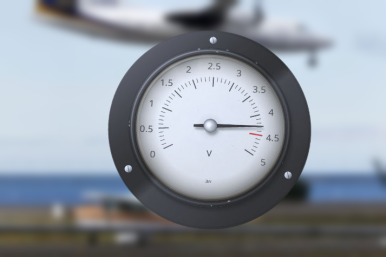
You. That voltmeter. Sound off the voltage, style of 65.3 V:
4.3 V
